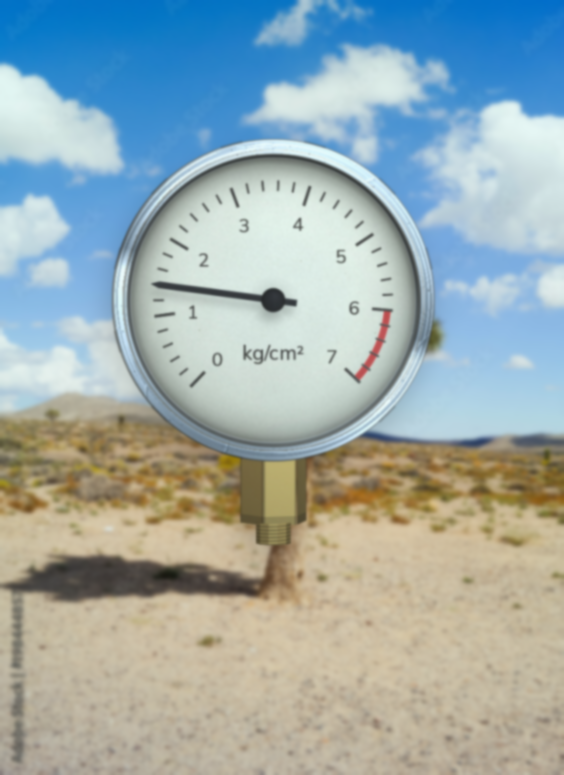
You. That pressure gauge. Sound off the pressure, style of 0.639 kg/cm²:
1.4 kg/cm²
